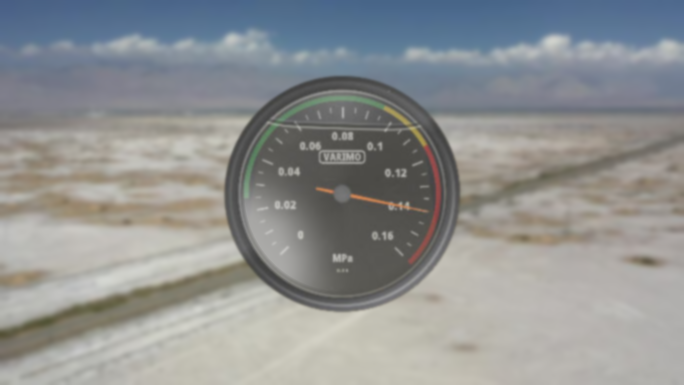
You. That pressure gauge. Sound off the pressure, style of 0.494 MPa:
0.14 MPa
